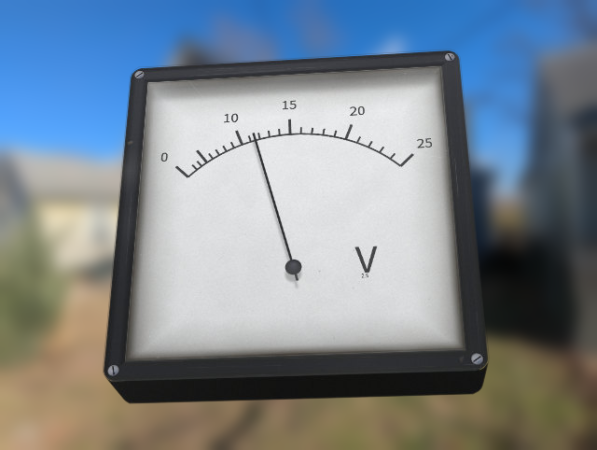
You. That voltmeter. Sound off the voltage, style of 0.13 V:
11.5 V
